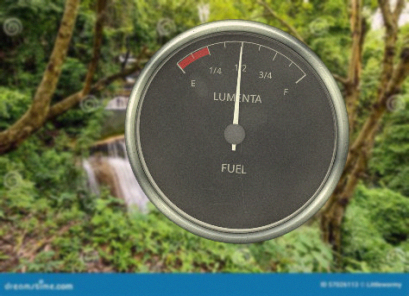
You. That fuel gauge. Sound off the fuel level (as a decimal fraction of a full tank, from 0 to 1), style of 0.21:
0.5
